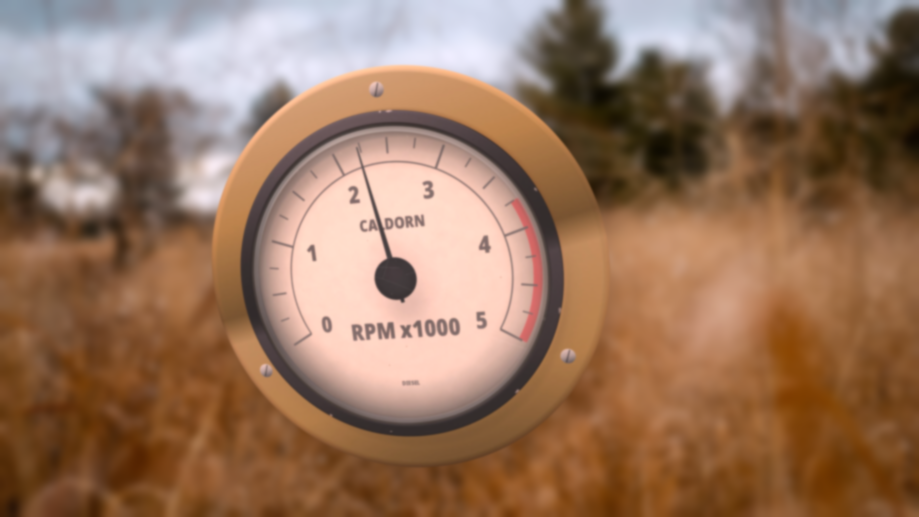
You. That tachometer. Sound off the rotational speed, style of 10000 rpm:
2250 rpm
